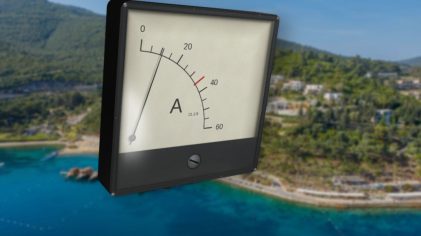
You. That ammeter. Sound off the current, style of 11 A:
10 A
